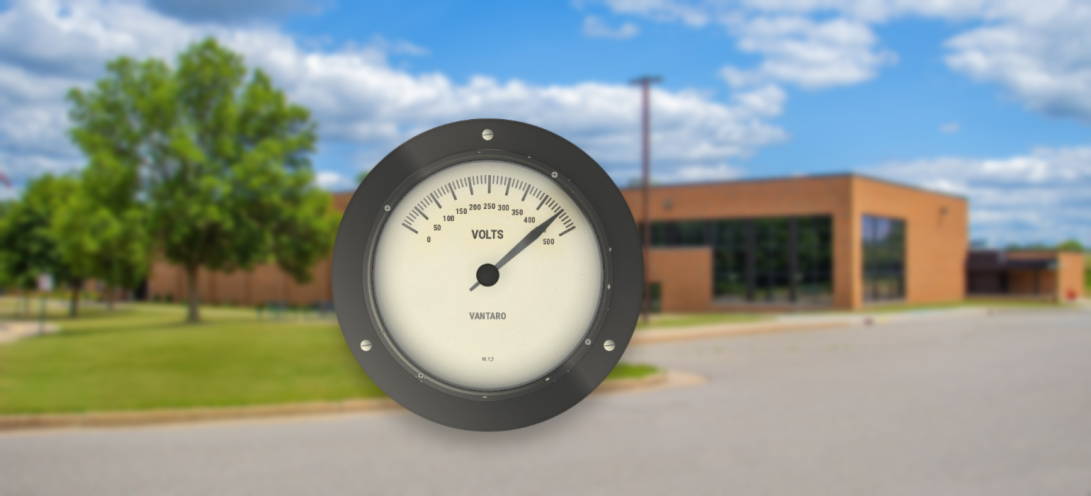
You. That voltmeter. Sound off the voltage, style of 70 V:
450 V
